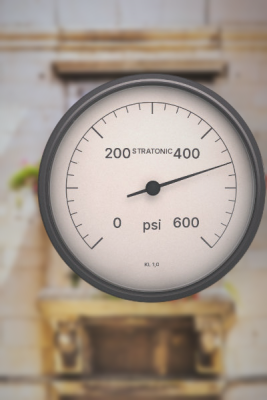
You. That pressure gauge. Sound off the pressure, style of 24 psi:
460 psi
